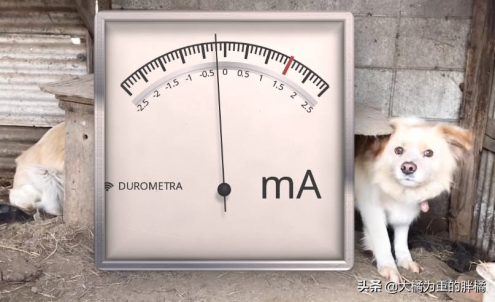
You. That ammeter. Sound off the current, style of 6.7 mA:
-0.2 mA
